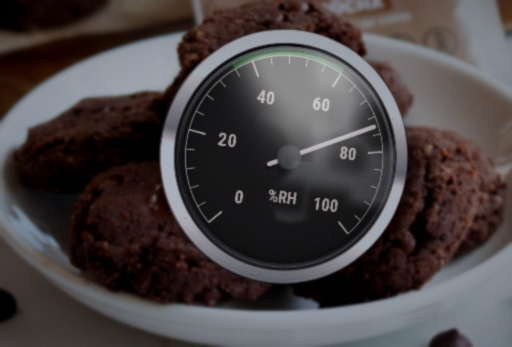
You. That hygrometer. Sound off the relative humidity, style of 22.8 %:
74 %
